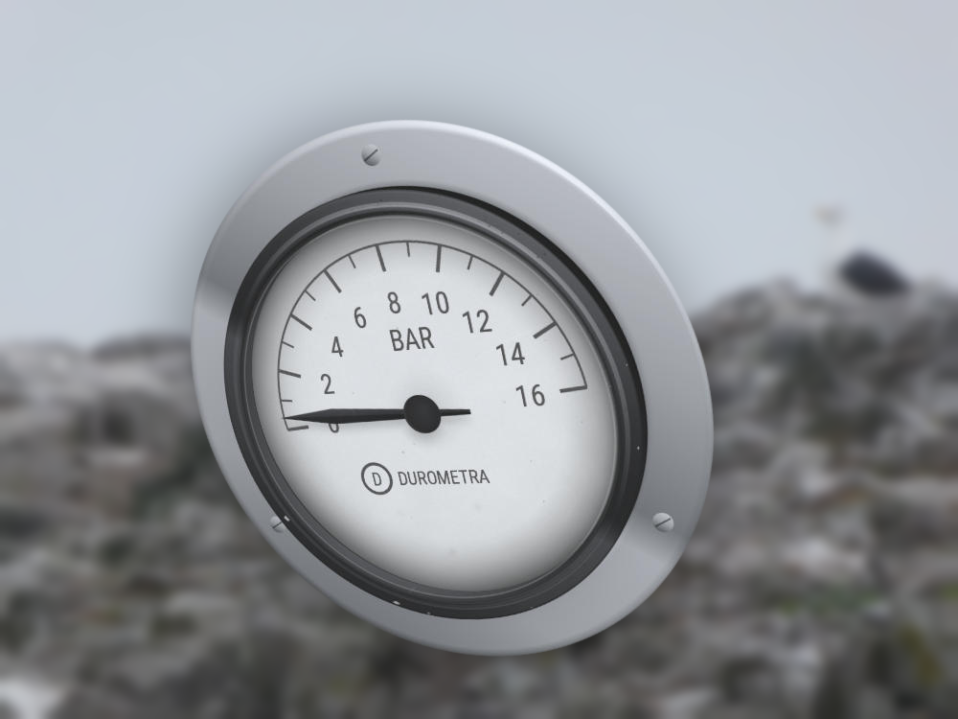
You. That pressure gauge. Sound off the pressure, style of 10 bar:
0.5 bar
